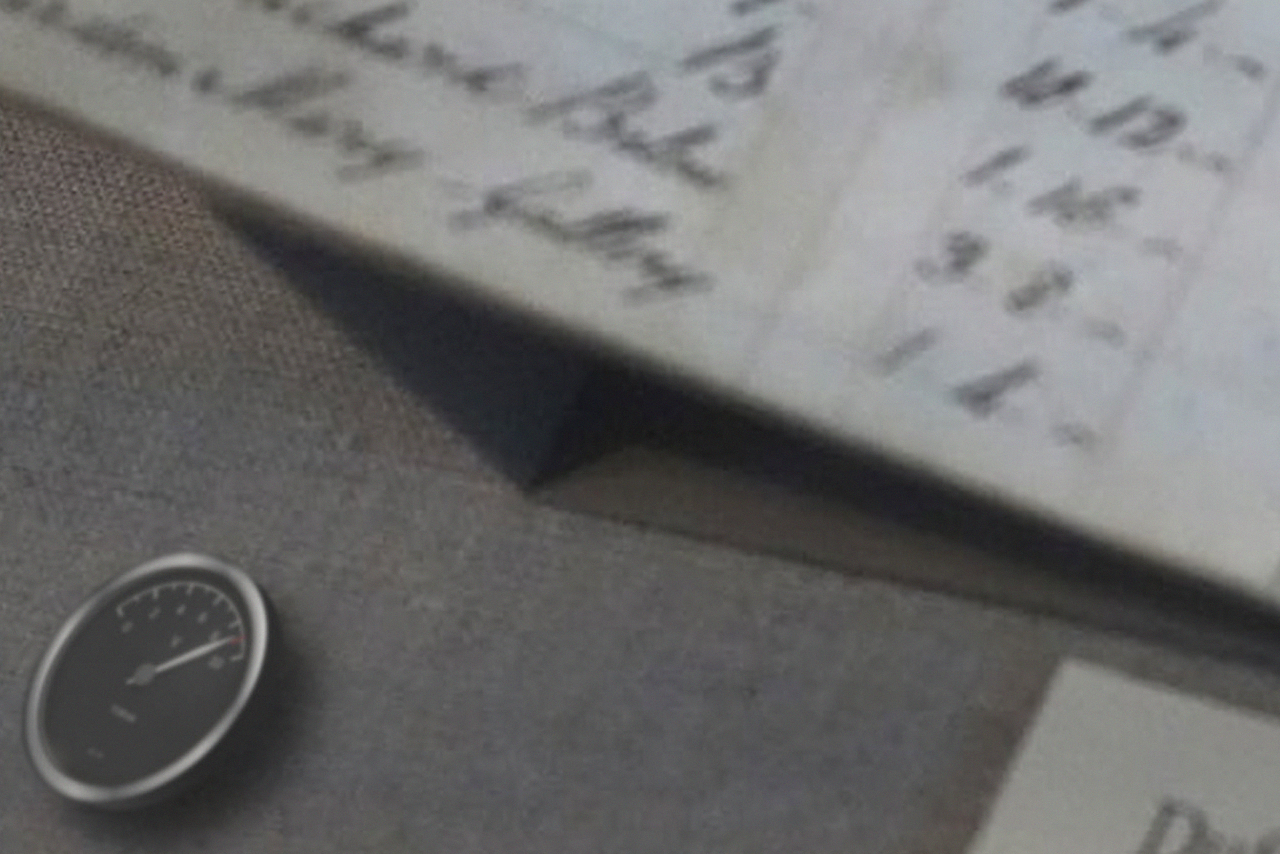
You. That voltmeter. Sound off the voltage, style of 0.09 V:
9 V
